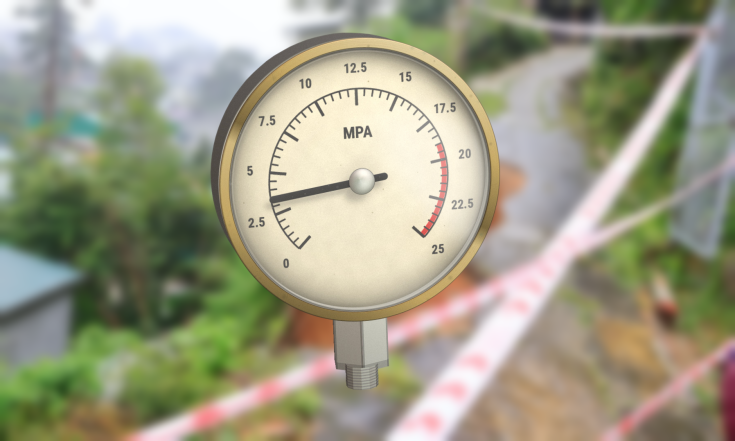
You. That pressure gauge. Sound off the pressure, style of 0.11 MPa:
3.5 MPa
